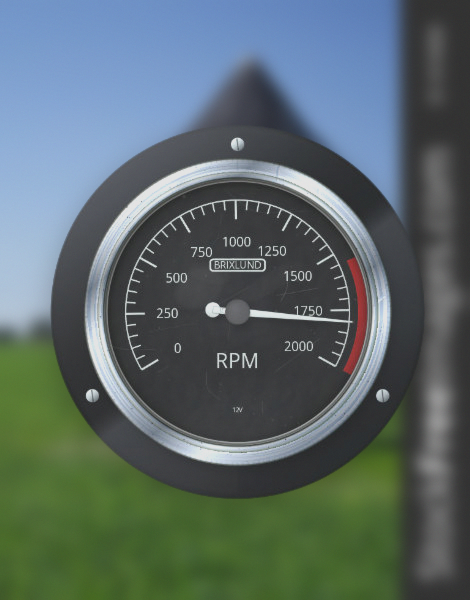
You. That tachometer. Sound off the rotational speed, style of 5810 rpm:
1800 rpm
